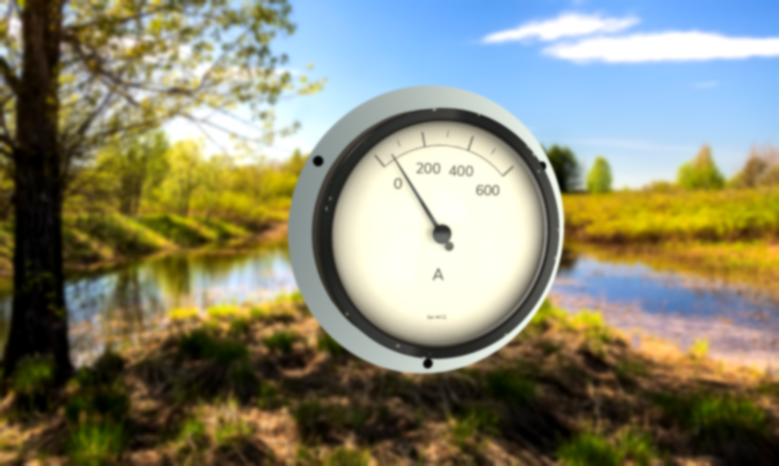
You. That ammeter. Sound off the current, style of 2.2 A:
50 A
